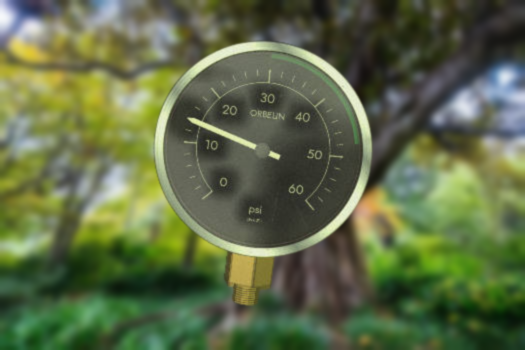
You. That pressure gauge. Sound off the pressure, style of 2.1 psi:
14 psi
